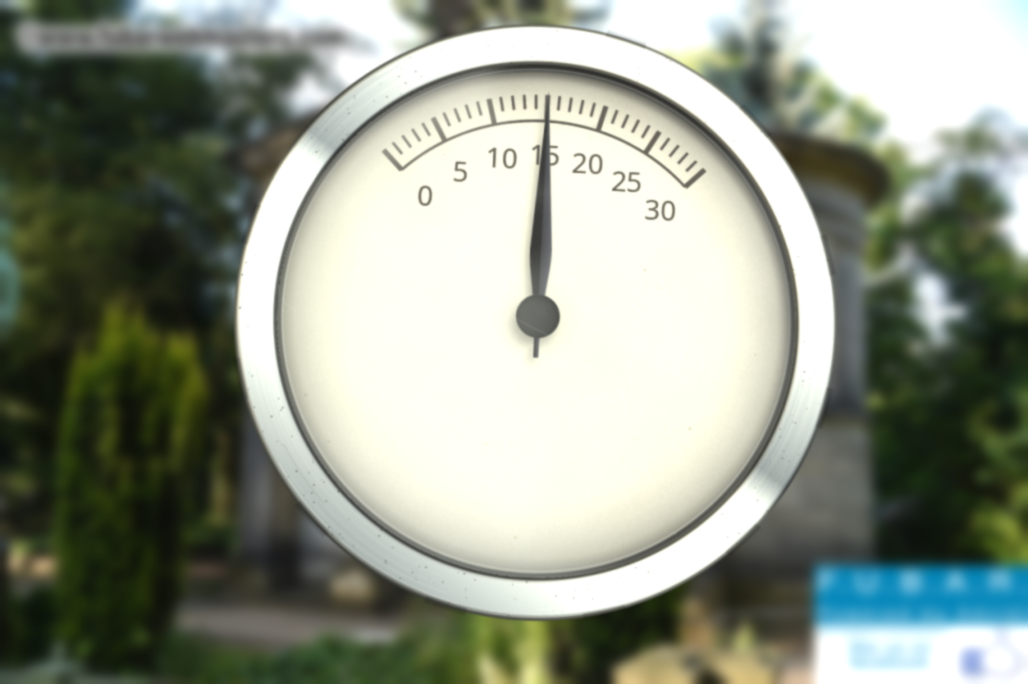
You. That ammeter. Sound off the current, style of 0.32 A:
15 A
